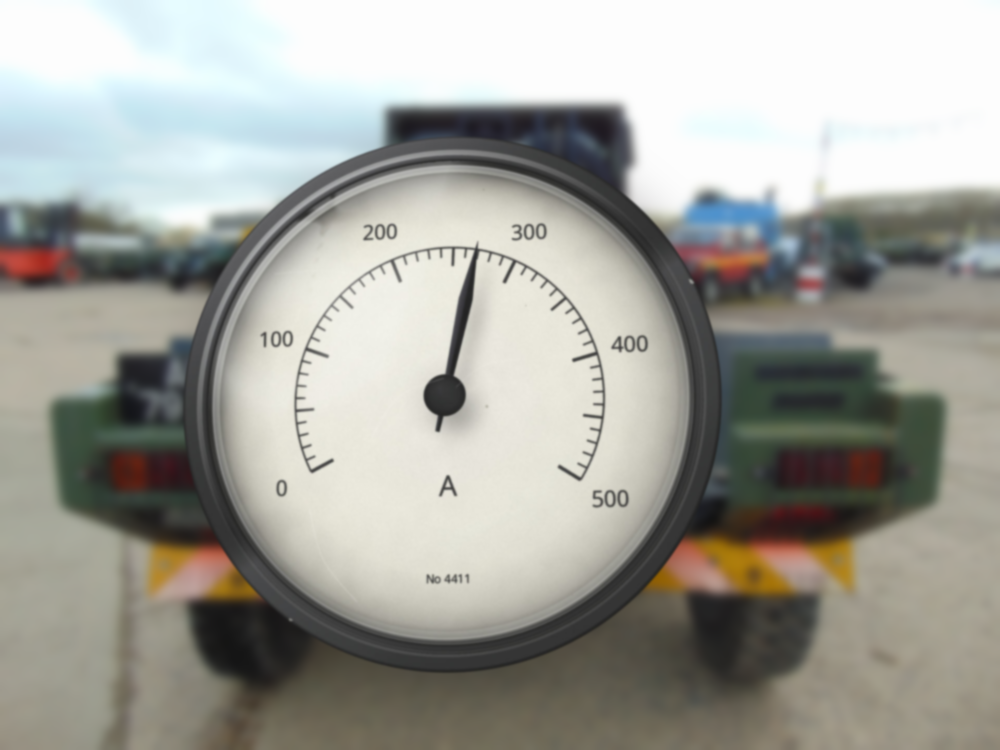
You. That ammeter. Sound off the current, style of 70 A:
270 A
